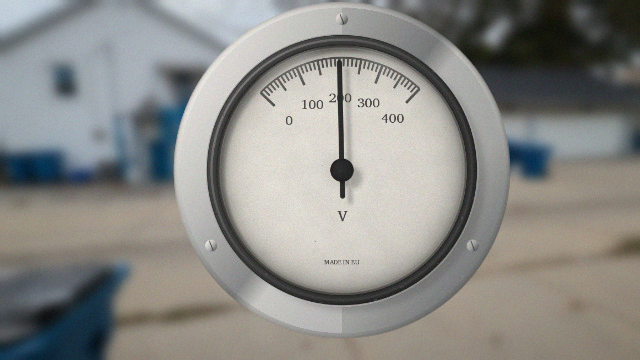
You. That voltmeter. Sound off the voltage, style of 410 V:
200 V
